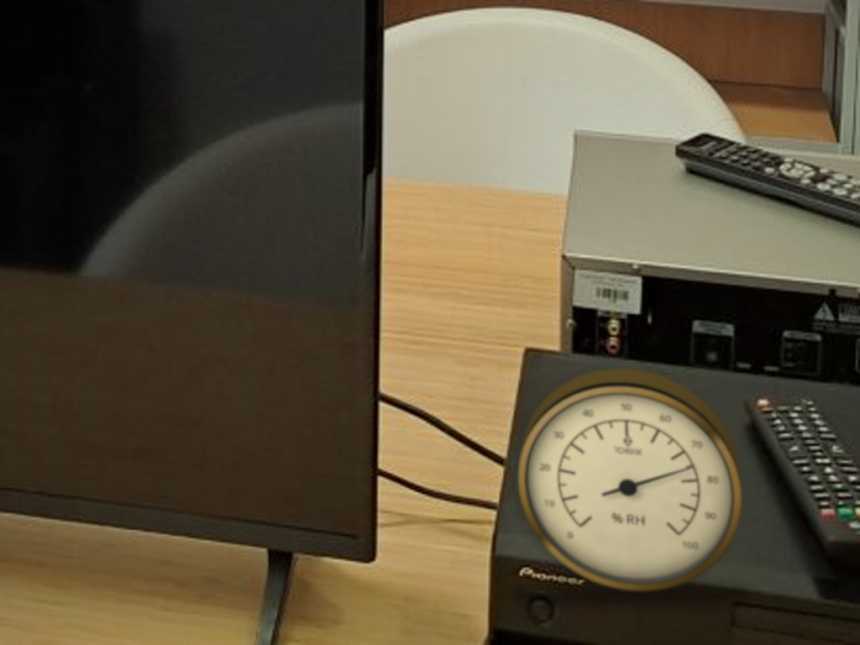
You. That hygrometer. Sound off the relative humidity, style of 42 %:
75 %
